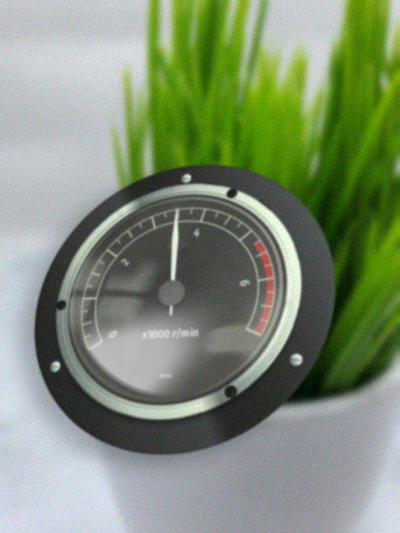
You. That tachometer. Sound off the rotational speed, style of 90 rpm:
3500 rpm
